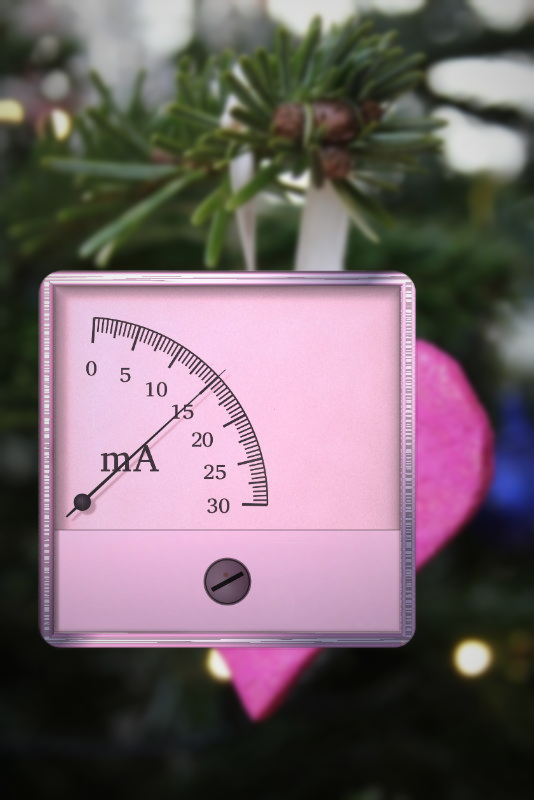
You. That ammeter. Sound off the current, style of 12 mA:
15 mA
